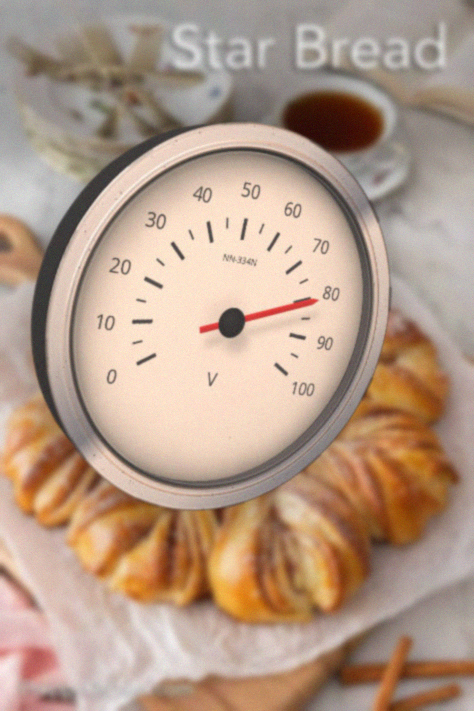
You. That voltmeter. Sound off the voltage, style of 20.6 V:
80 V
